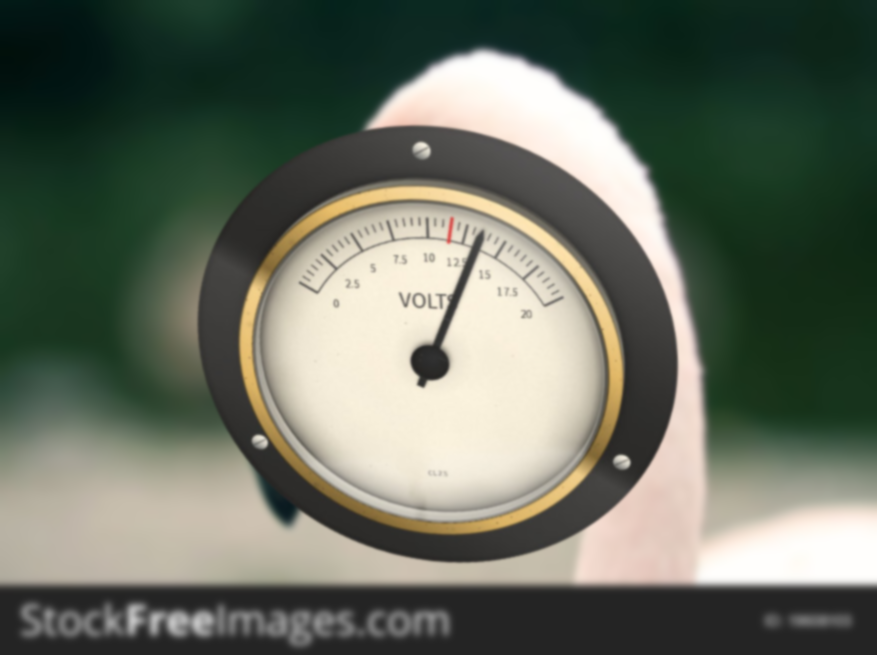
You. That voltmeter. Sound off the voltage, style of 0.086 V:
13.5 V
